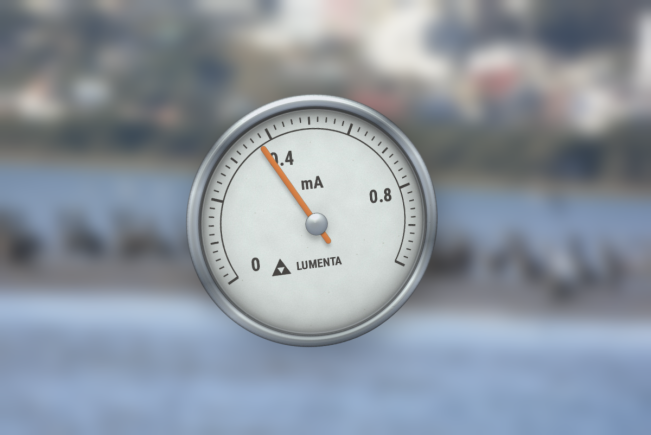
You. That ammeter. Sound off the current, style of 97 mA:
0.37 mA
